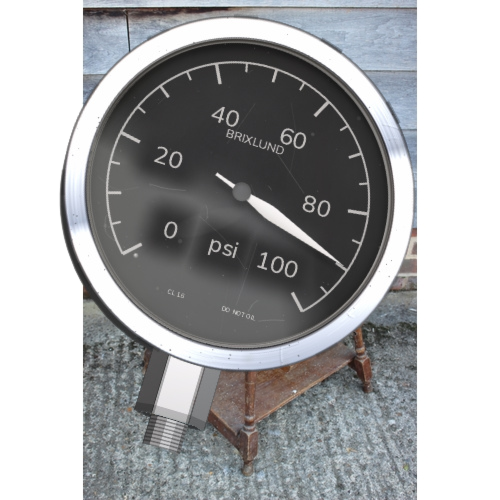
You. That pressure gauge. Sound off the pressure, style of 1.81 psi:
90 psi
